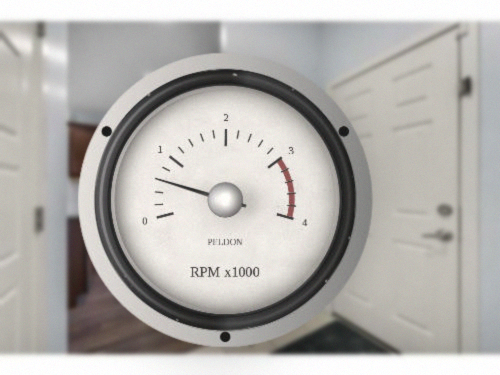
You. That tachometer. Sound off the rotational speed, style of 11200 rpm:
600 rpm
